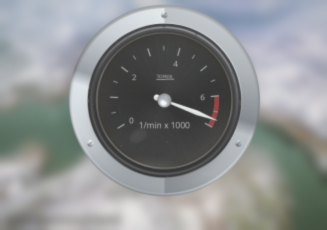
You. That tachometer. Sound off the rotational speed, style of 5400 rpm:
6750 rpm
